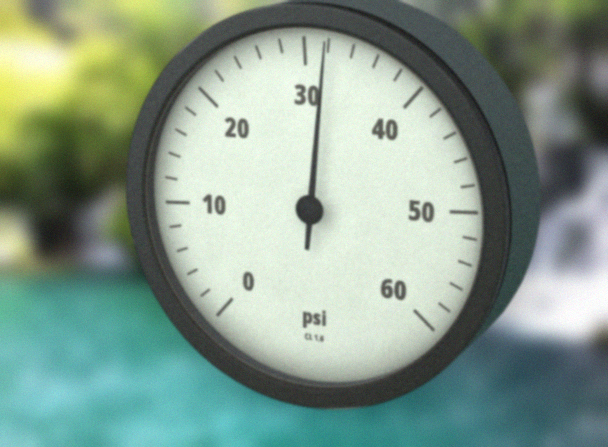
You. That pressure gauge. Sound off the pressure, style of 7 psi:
32 psi
